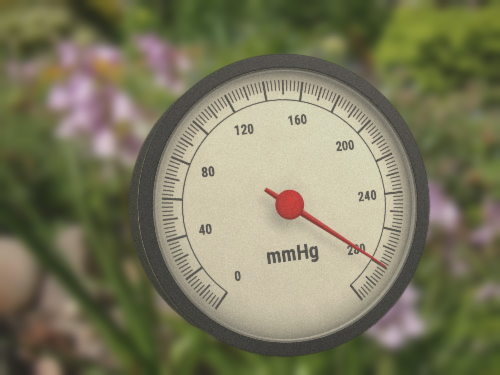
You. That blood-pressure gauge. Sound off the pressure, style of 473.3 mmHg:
280 mmHg
